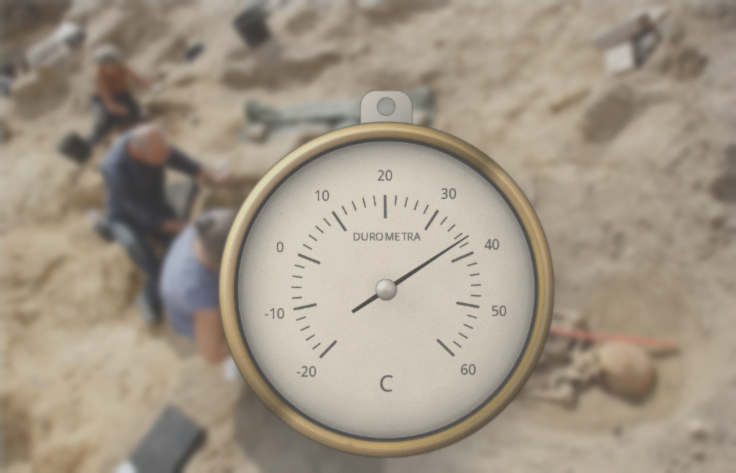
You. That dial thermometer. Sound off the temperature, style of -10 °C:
37 °C
